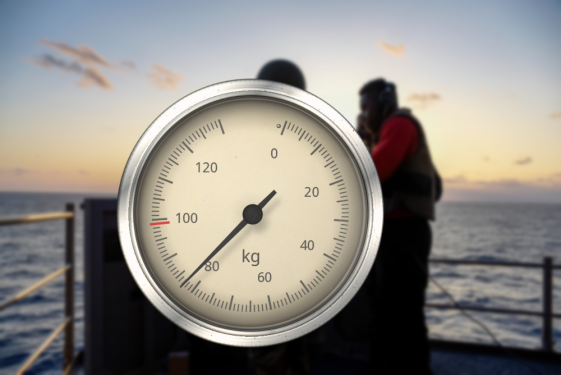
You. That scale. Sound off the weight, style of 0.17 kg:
83 kg
